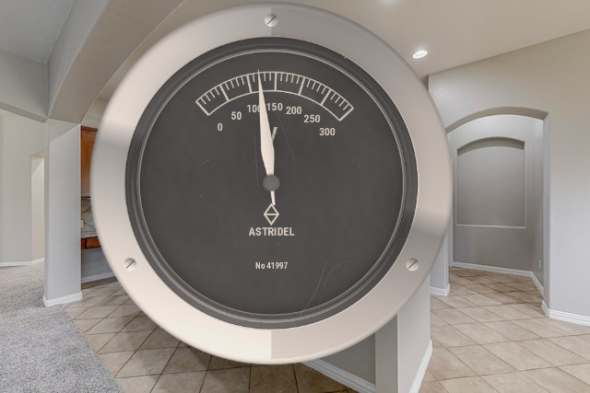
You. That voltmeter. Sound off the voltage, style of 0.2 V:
120 V
